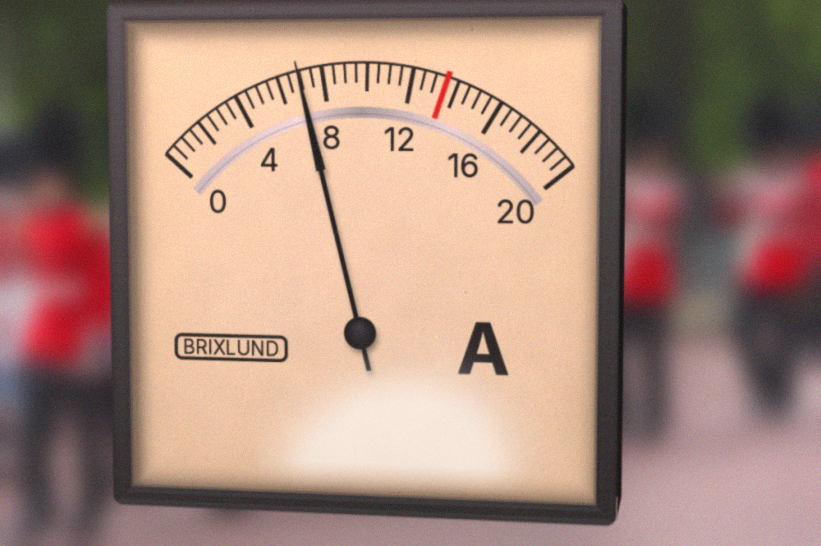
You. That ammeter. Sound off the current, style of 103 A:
7 A
